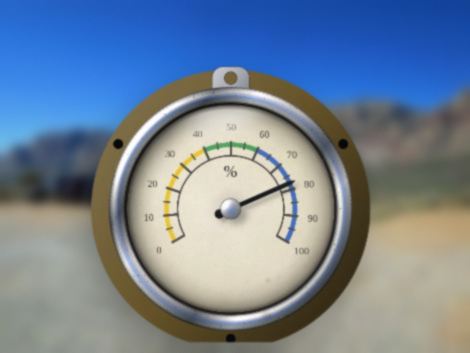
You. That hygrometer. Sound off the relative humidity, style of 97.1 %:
77.5 %
